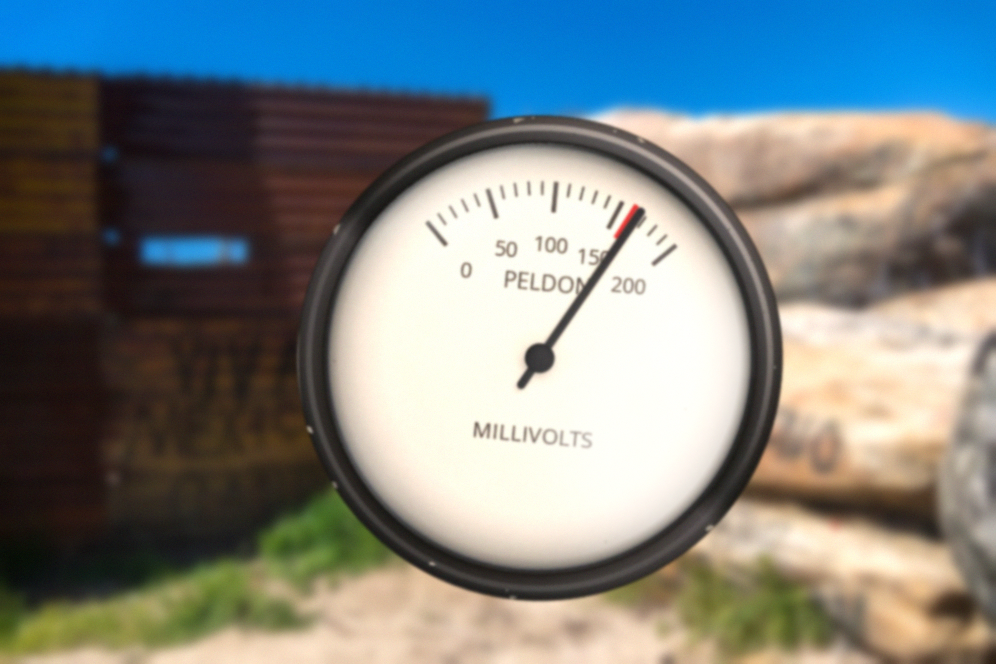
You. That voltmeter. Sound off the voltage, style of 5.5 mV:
165 mV
